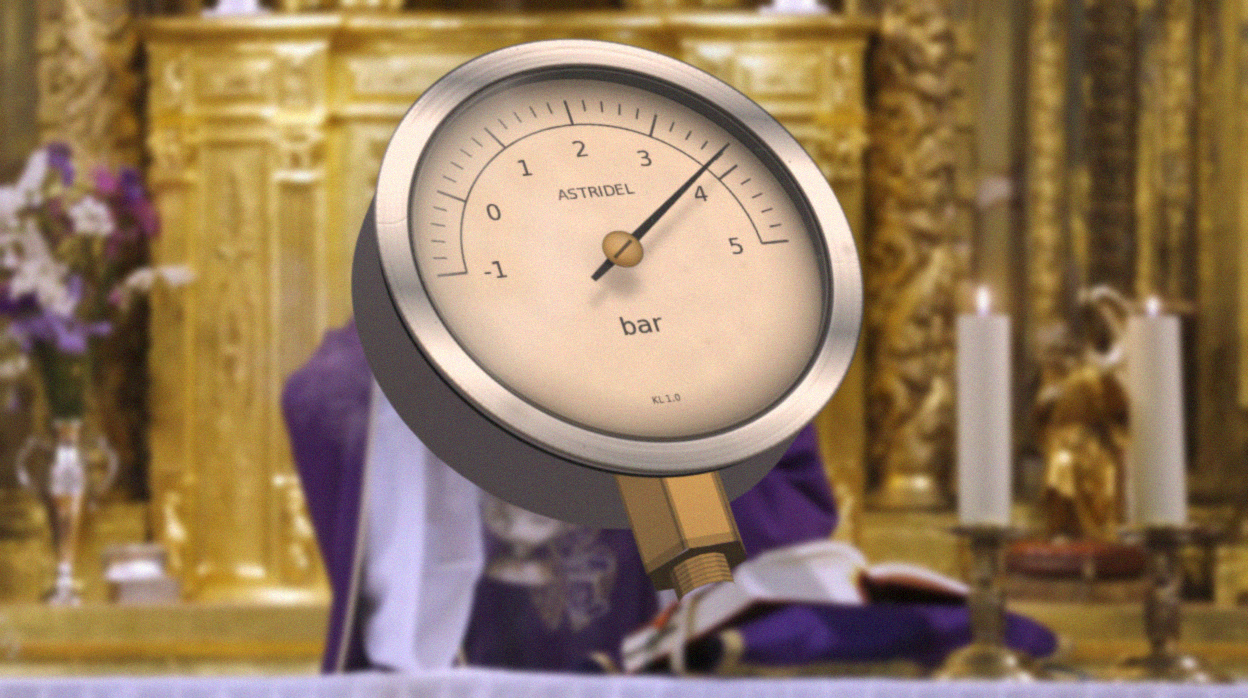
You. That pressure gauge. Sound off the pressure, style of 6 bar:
3.8 bar
